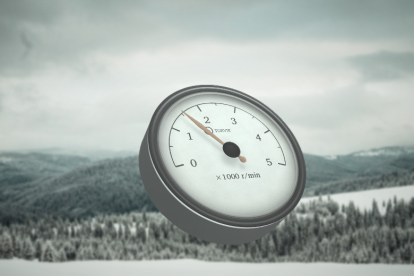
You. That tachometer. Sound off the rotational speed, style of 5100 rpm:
1500 rpm
